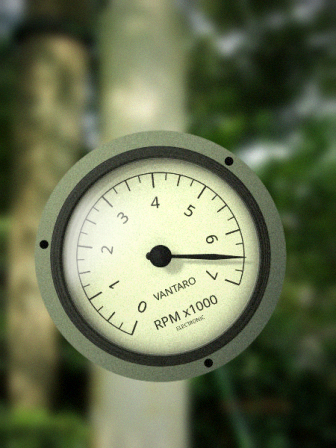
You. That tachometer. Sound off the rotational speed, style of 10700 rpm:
6500 rpm
